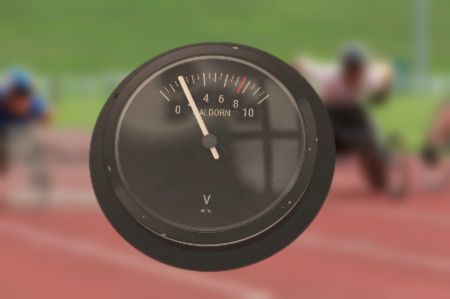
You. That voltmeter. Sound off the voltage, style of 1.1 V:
2 V
